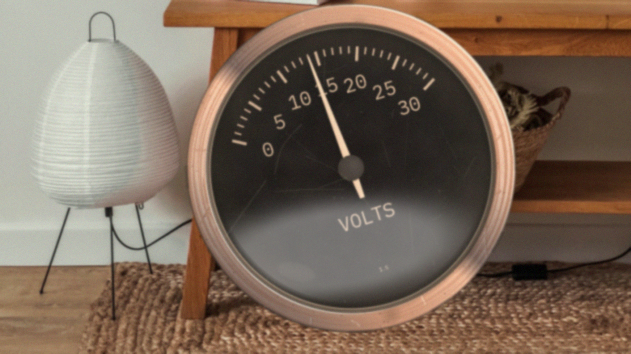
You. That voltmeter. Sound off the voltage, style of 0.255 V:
14 V
